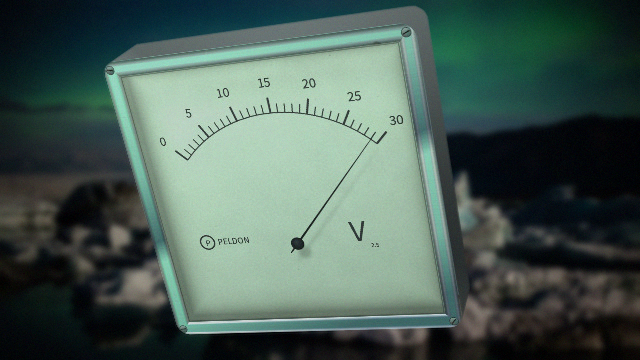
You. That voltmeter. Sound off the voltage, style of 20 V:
29 V
